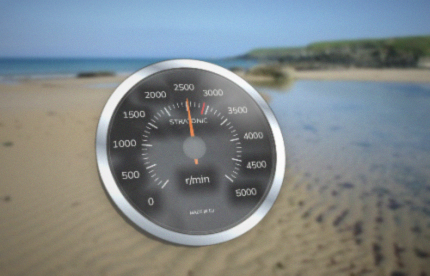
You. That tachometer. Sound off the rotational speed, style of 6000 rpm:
2500 rpm
